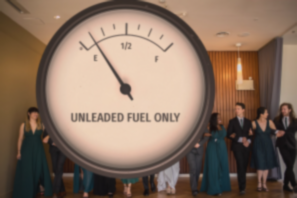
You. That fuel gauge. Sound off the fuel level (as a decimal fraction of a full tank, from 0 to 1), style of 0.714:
0.125
